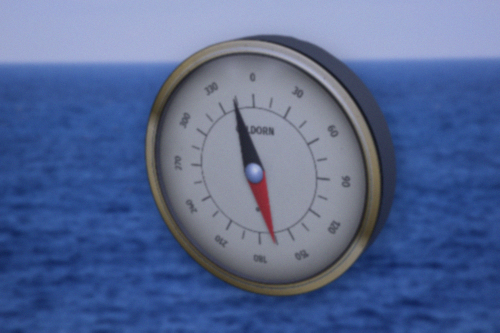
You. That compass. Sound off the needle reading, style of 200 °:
165 °
